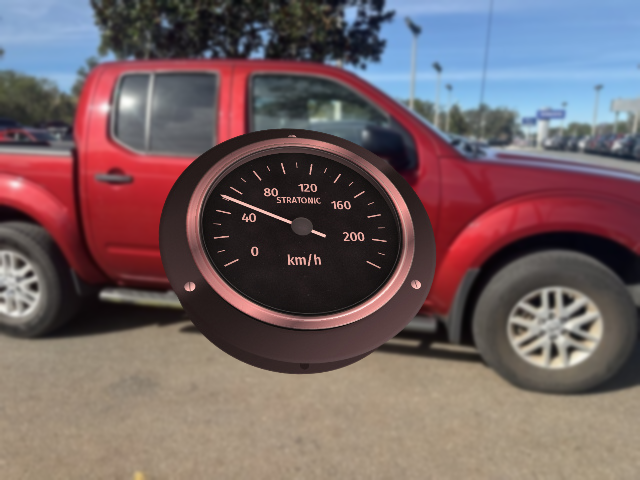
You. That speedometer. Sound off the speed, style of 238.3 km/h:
50 km/h
